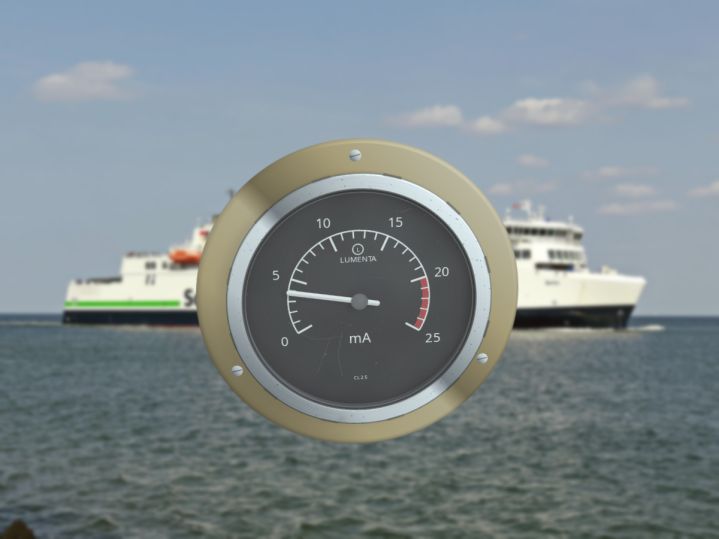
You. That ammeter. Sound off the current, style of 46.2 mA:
4 mA
